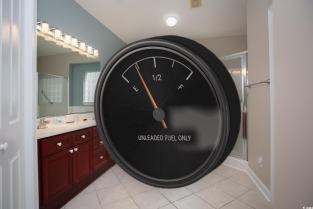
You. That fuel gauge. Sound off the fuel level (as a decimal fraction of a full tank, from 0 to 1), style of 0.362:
0.25
